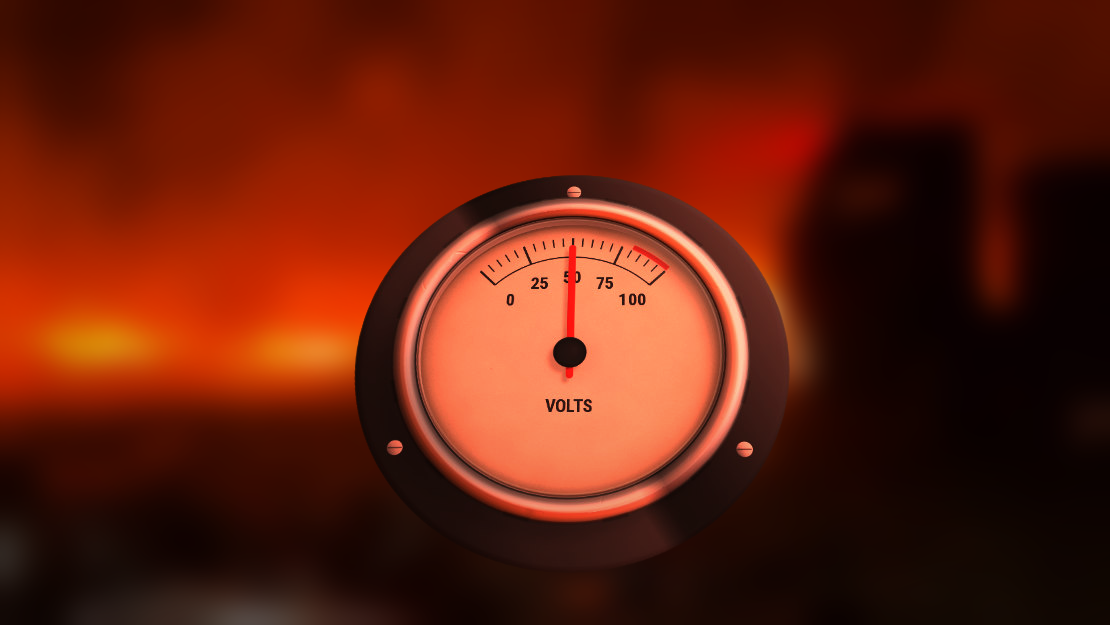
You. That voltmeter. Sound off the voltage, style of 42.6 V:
50 V
